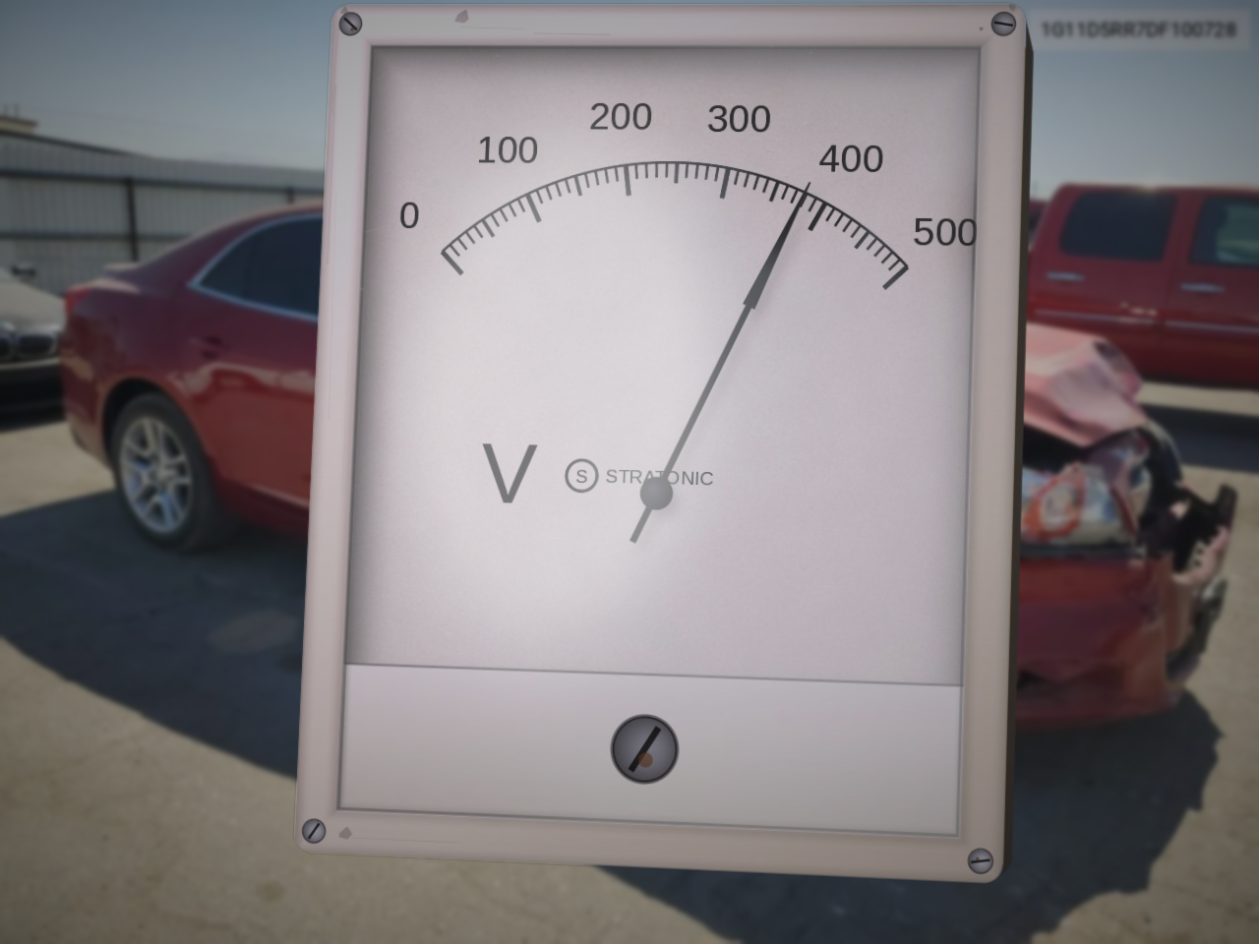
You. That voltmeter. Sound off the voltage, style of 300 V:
380 V
